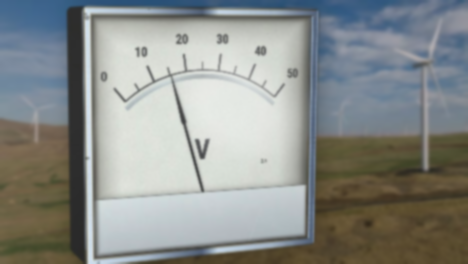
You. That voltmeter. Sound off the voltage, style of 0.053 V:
15 V
